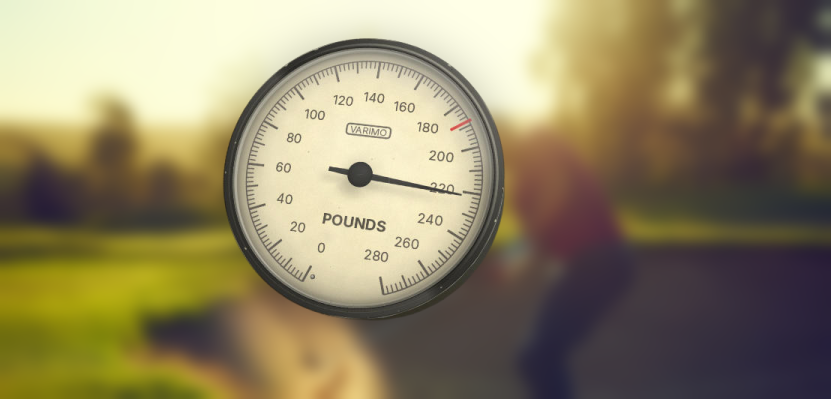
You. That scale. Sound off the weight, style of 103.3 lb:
222 lb
